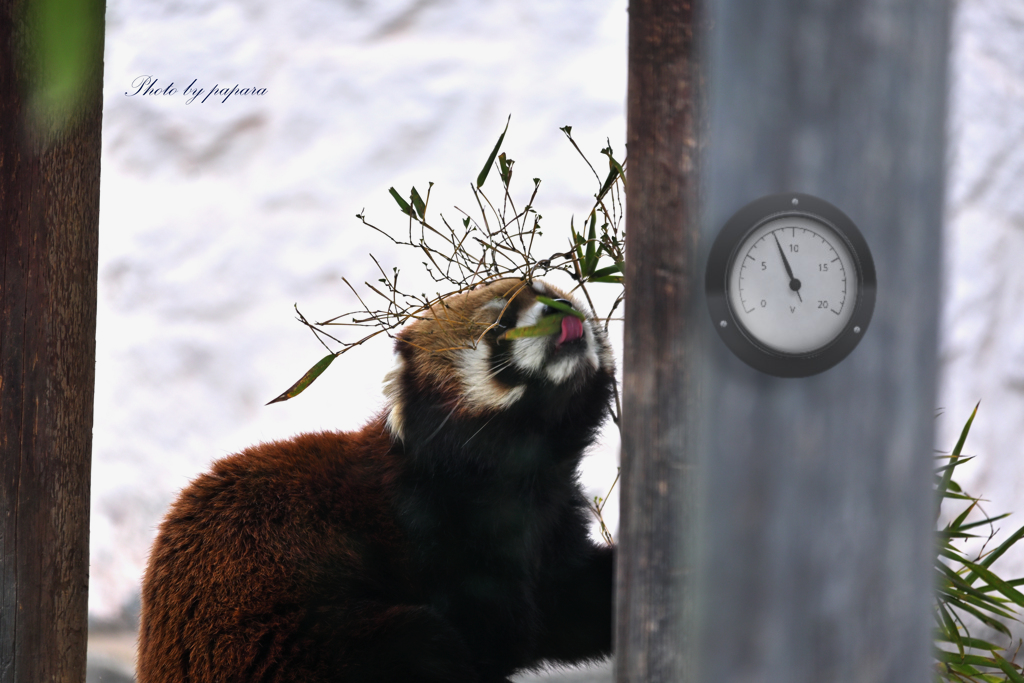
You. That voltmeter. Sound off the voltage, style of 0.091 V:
8 V
